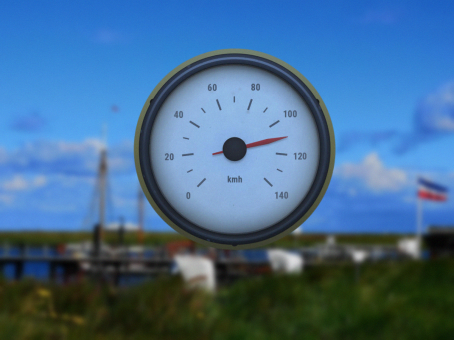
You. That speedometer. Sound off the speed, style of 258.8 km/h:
110 km/h
